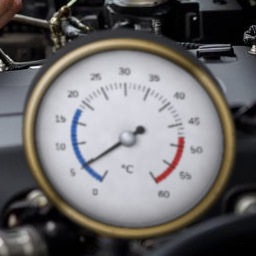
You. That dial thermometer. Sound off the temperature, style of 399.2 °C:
5 °C
